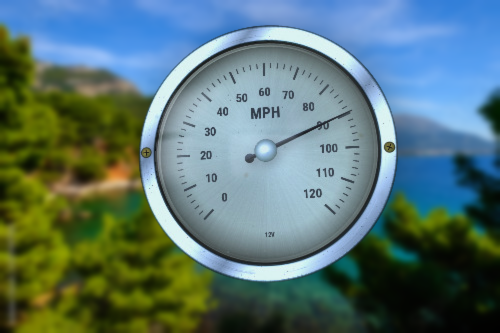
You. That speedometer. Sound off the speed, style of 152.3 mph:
90 mph
